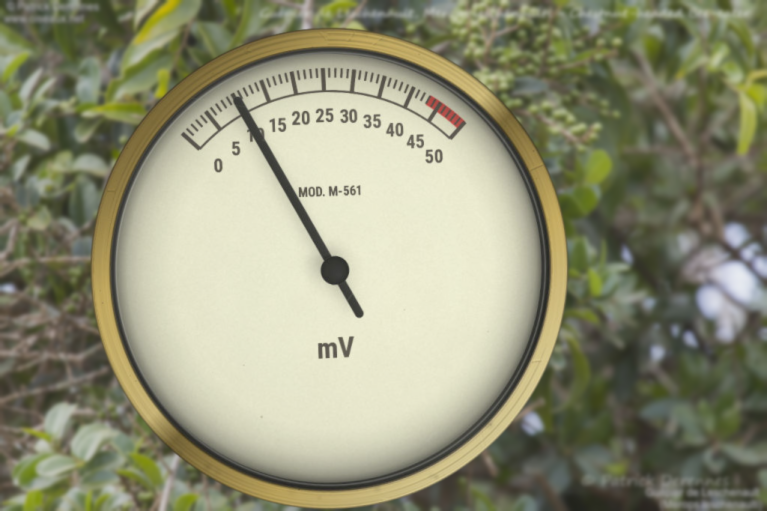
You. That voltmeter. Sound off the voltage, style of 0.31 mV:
10 mV
